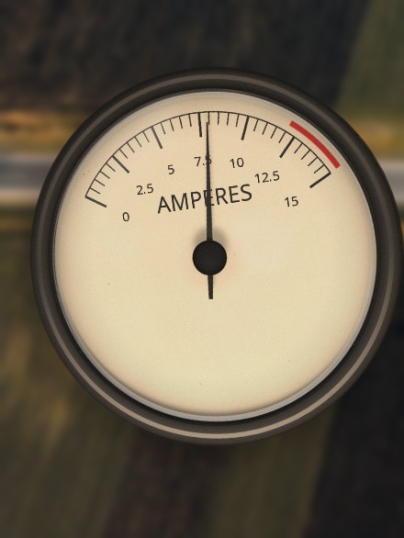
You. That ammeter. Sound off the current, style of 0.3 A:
8 A
